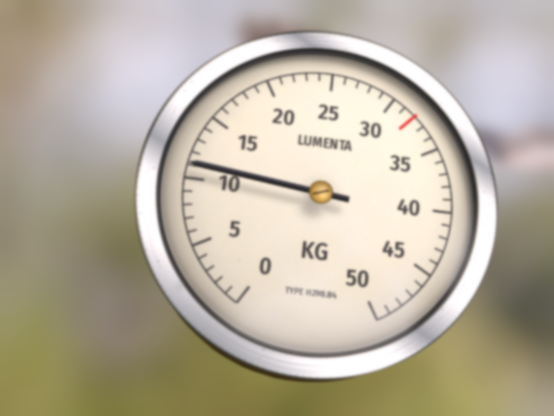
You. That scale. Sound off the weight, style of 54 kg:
11 kg
